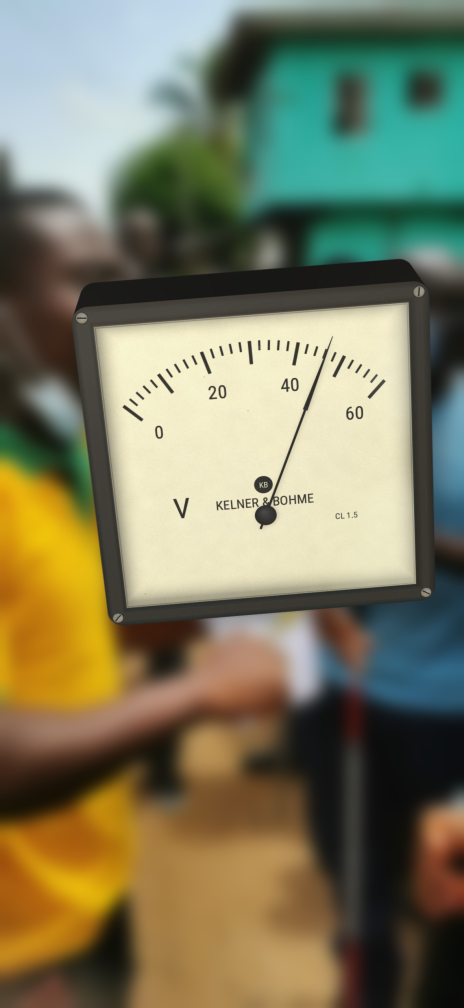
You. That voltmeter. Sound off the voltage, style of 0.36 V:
46 V
